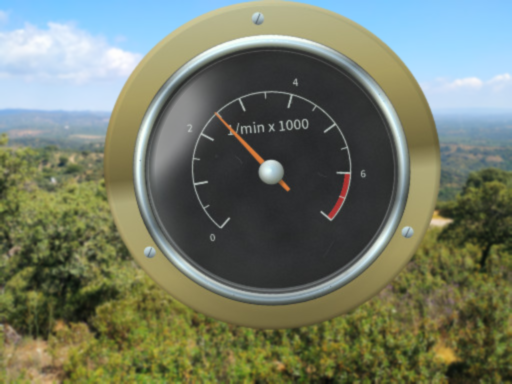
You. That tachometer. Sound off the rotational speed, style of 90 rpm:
2500 rpm
